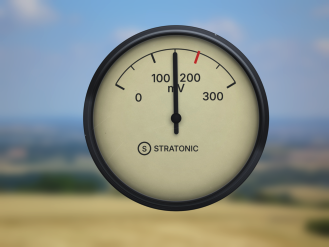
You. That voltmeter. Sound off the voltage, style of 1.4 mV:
150 mV
